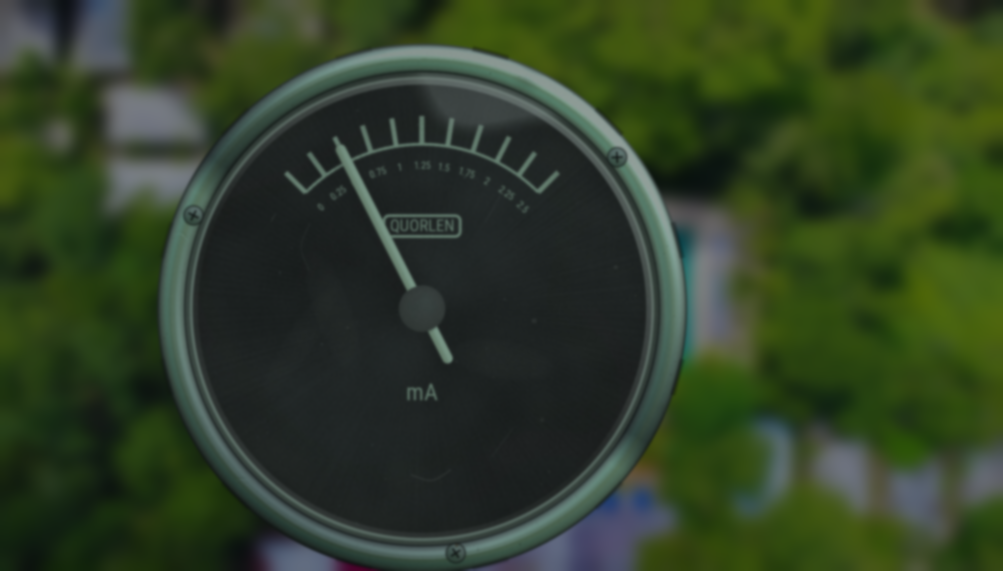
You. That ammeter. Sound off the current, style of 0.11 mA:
0.5 mA
